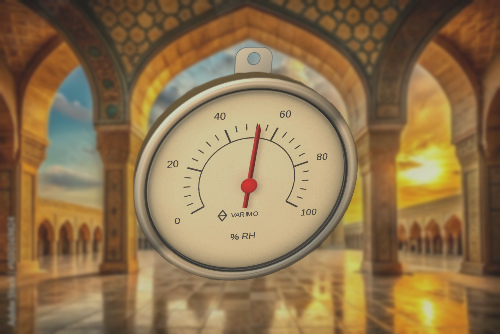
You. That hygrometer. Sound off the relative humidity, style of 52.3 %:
52 %
